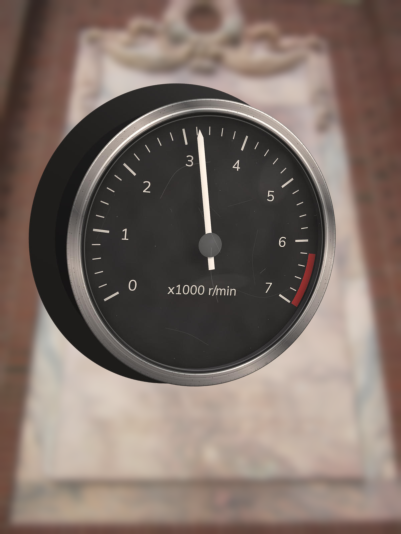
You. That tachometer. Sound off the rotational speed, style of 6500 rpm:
3200 rpm
